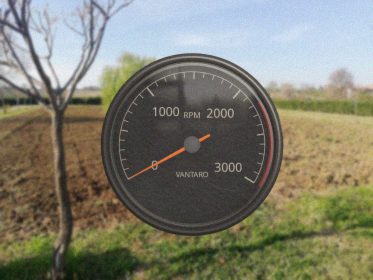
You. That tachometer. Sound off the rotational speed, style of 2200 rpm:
0 rpm
